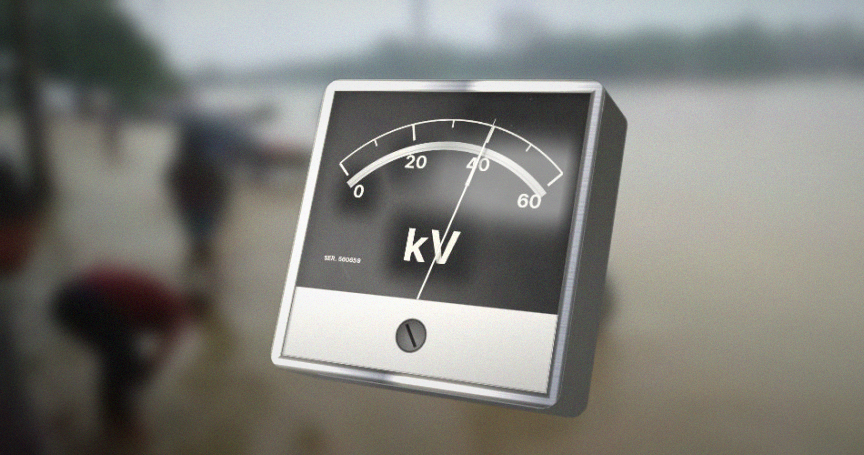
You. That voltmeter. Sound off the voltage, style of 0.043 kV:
40 kV
